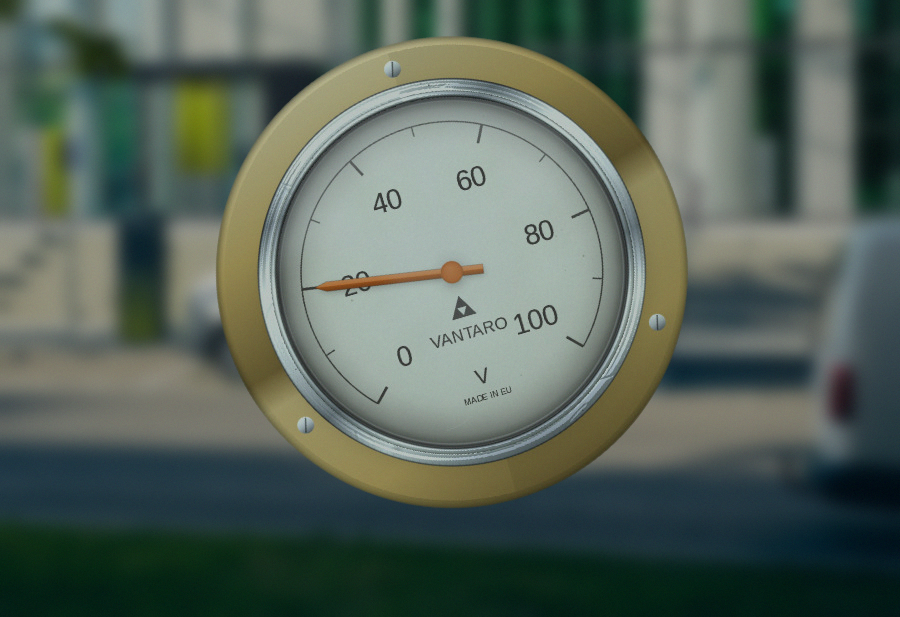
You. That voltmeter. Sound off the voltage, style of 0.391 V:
20 V
